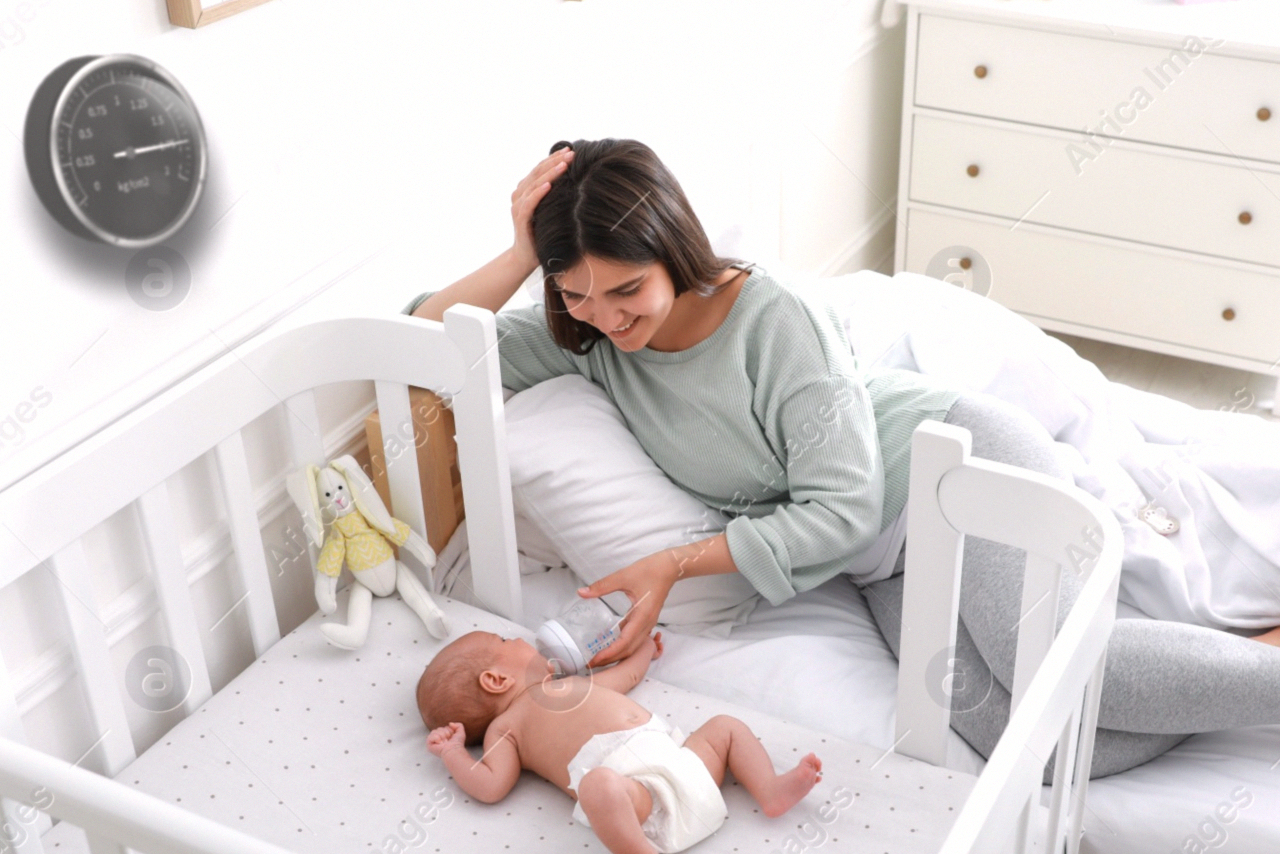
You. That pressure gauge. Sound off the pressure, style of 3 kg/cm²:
1.75 kg/cm²
